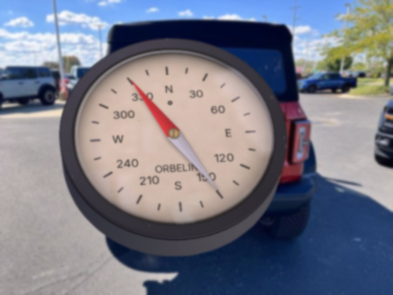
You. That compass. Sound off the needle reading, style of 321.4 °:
330 °
